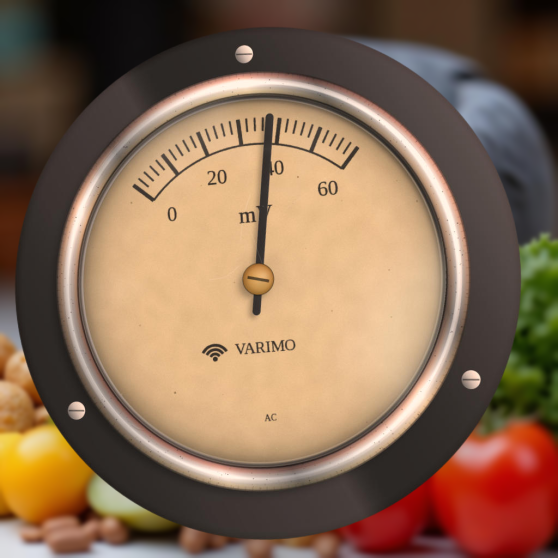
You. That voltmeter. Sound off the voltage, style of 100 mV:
38 mV
